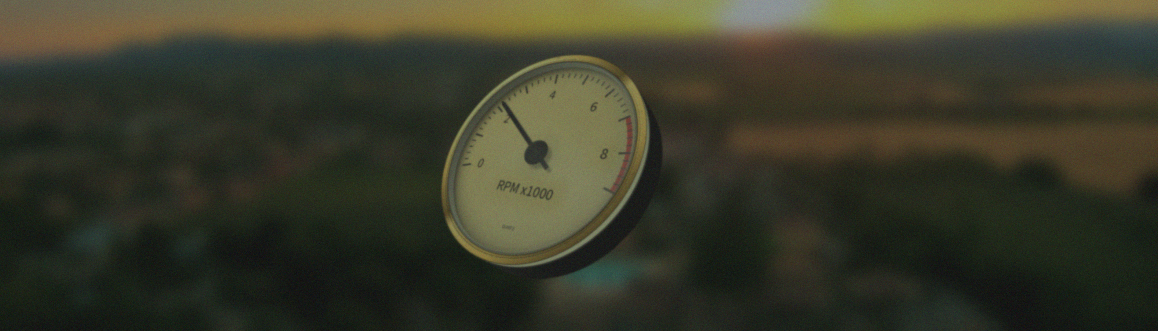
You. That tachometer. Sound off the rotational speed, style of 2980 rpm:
2200 rpm
